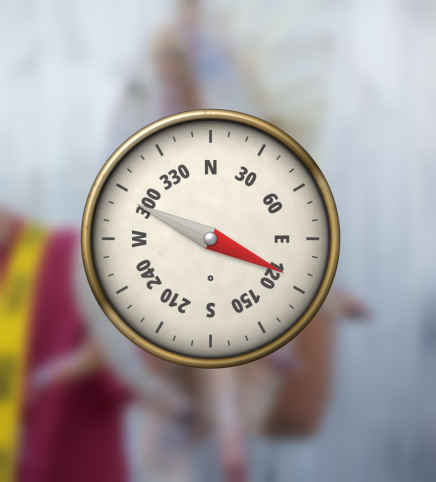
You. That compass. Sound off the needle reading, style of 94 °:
115 °
